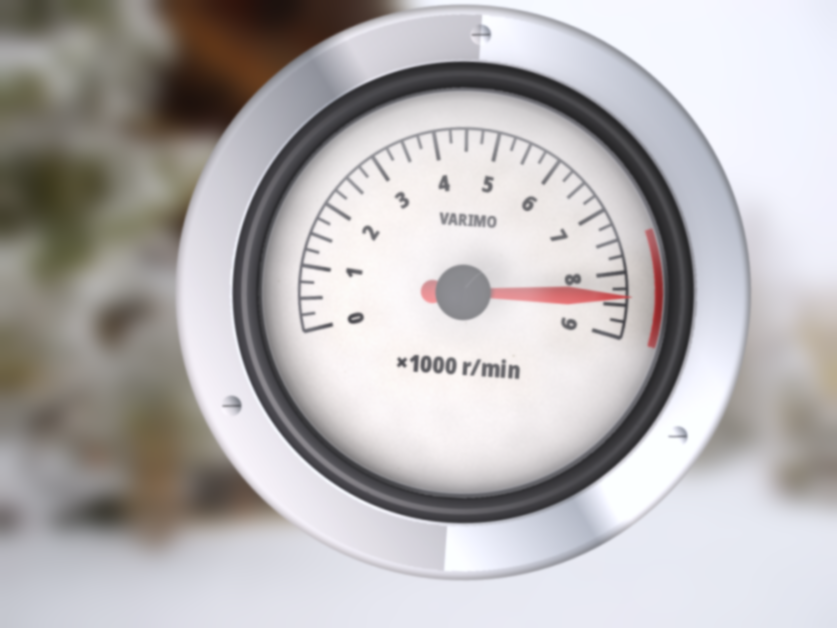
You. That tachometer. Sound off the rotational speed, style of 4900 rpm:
8375 rpm
